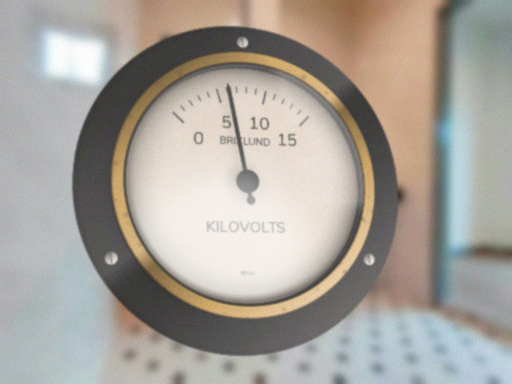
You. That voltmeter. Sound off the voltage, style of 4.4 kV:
6 kV
